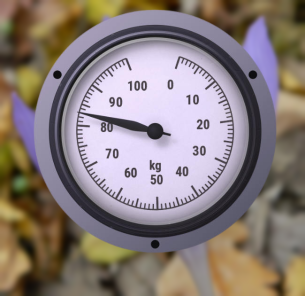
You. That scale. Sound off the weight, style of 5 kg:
83 kg
